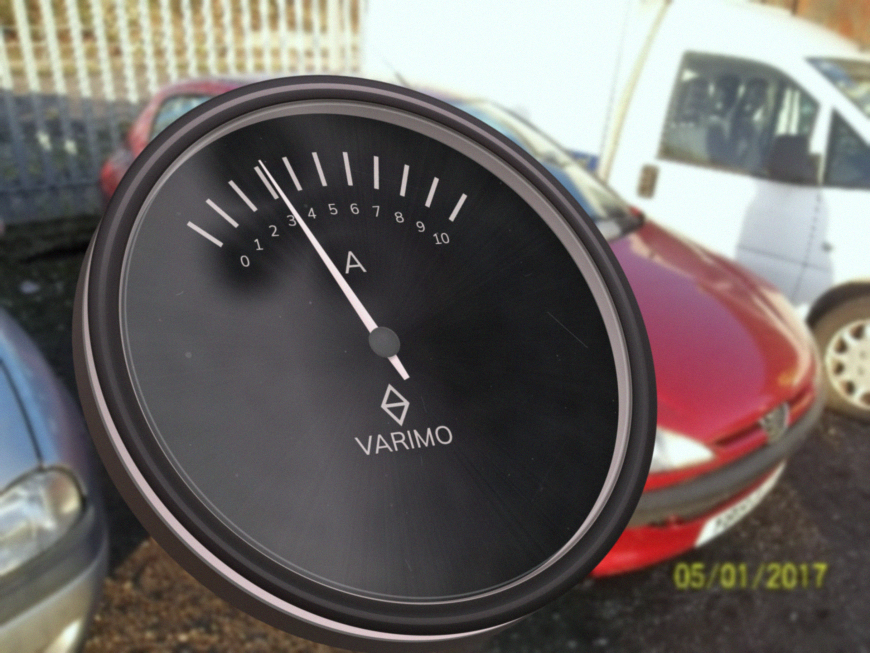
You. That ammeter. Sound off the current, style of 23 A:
3 A
